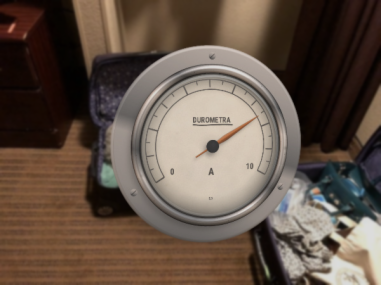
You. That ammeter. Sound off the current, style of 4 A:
7.5 A
